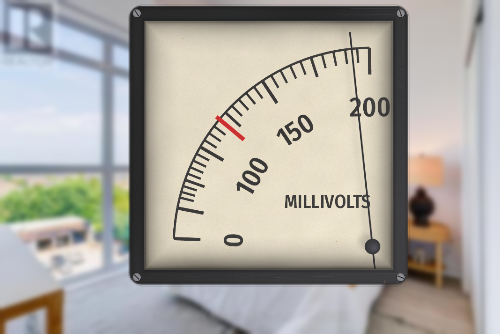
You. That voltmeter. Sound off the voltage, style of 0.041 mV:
192.5 mV
